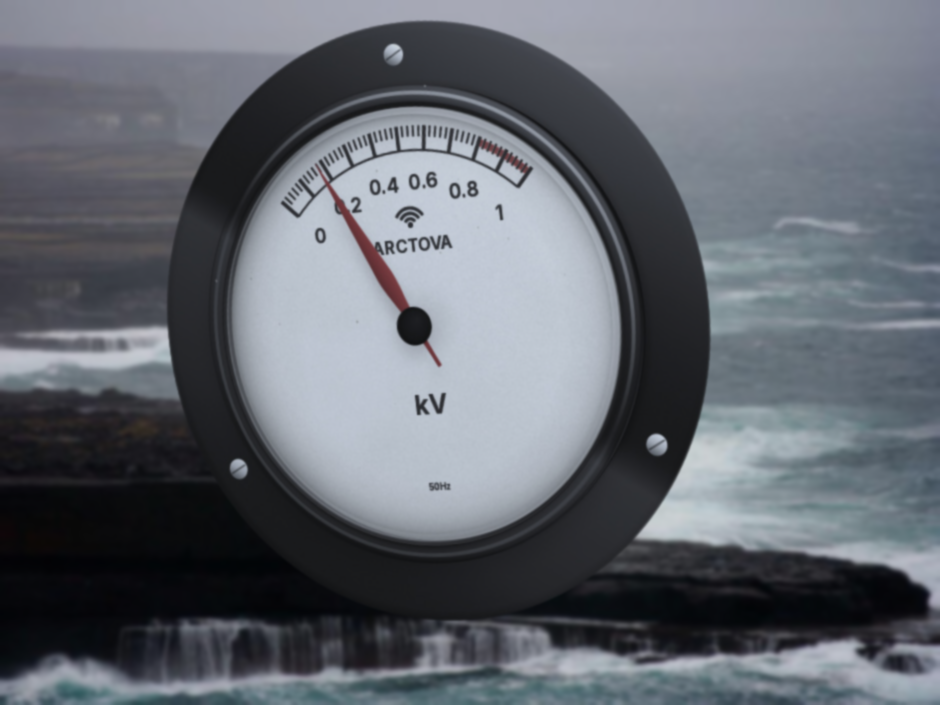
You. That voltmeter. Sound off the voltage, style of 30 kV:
0.2 kV
